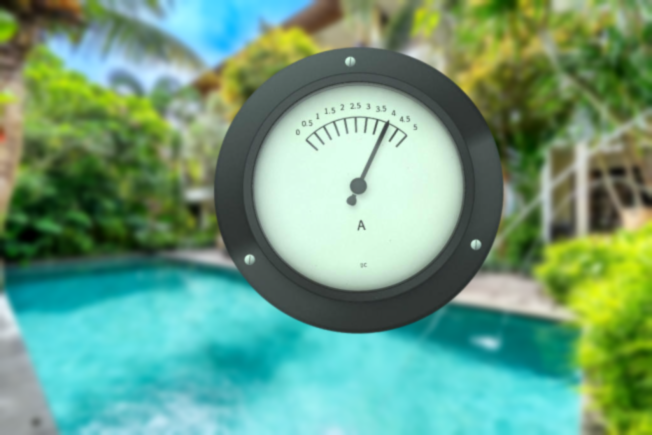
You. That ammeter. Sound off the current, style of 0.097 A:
4 A
